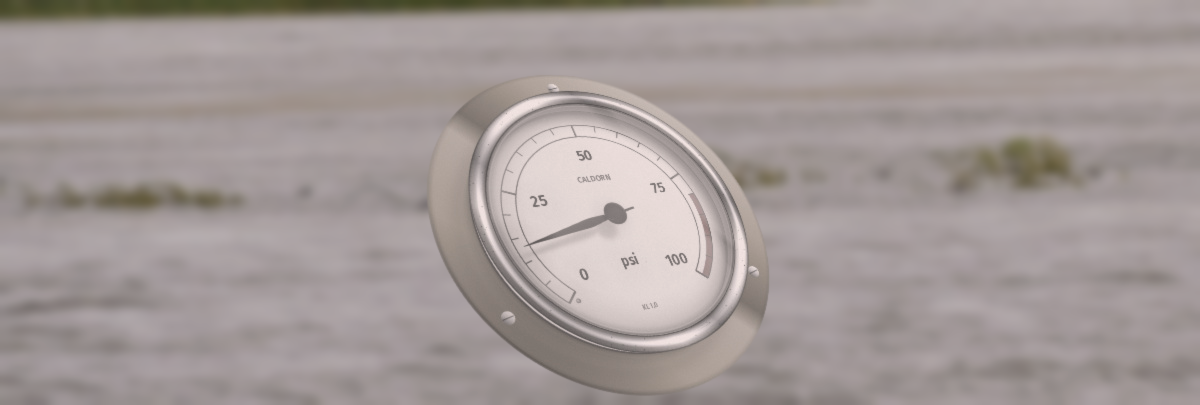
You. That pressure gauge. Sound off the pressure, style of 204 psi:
12.5 psi
